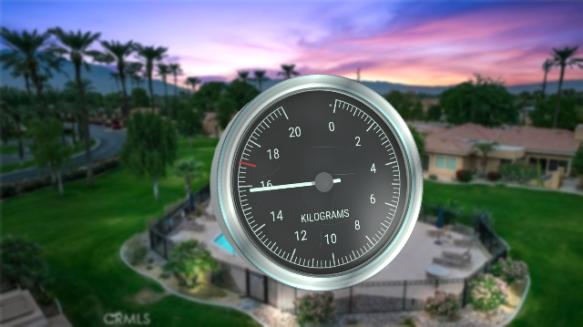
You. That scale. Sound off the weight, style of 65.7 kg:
15.8 kg
